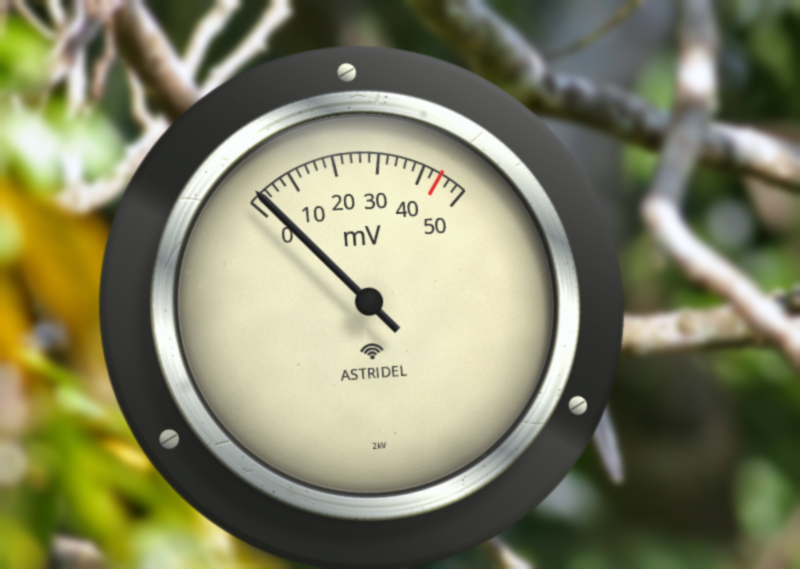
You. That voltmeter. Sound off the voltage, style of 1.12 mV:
2 mV
